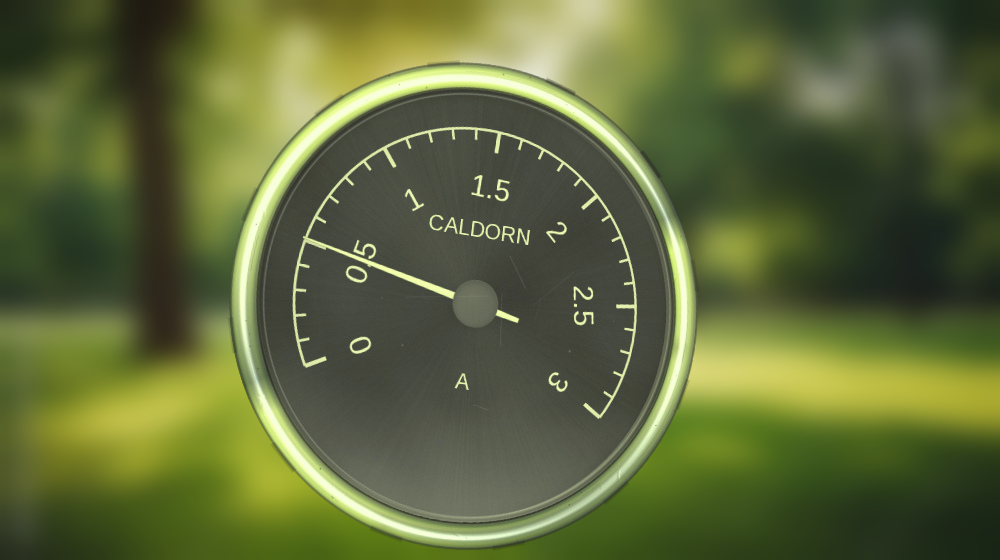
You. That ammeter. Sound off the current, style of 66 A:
0.5 A
